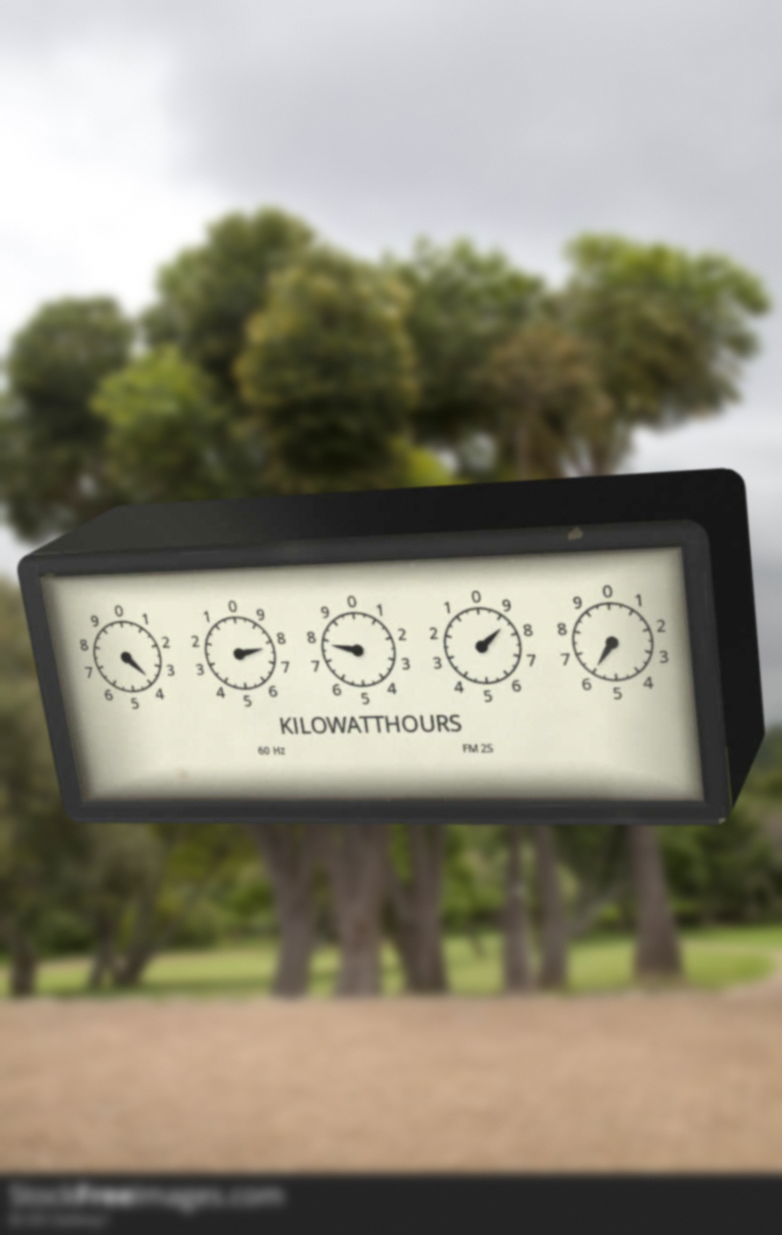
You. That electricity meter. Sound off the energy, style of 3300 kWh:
37786 kWh
